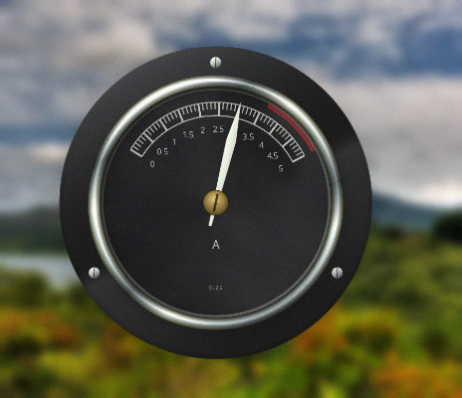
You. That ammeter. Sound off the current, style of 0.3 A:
3 A
